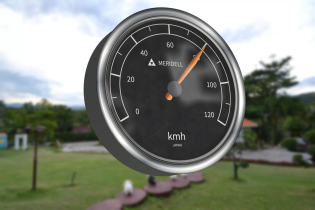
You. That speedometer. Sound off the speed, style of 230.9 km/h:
80 km/h
